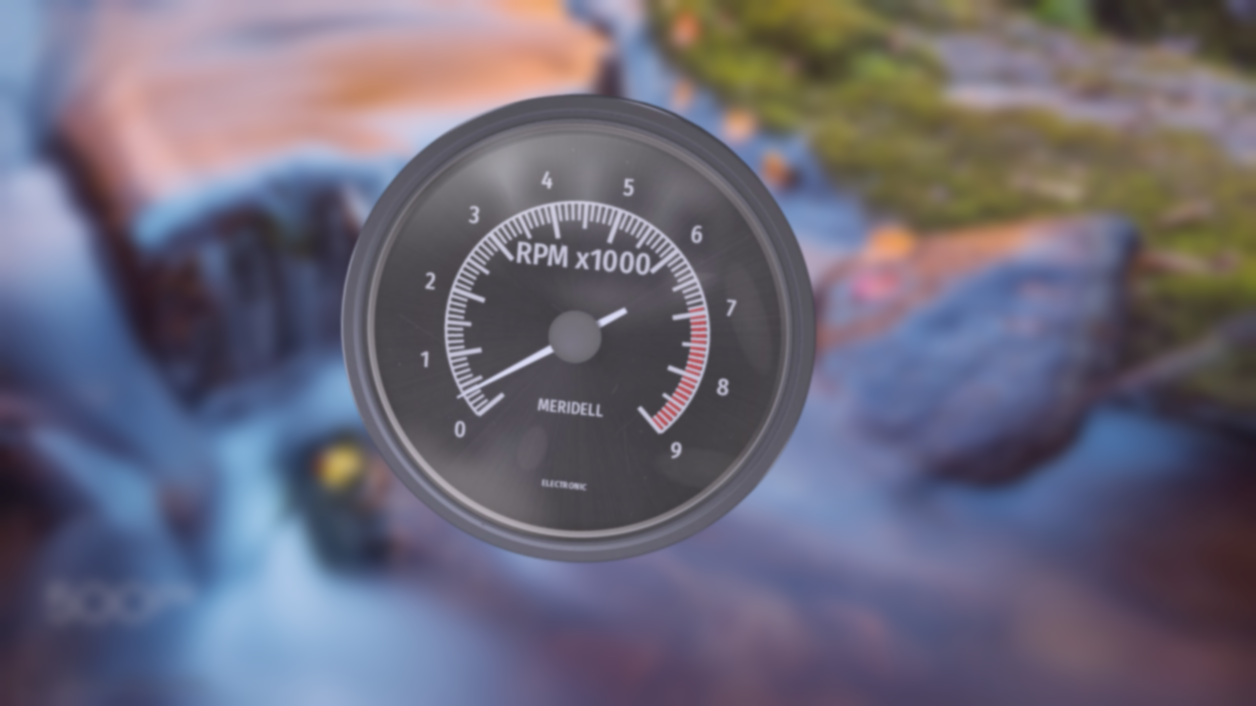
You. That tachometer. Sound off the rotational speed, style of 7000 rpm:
400 rpm
